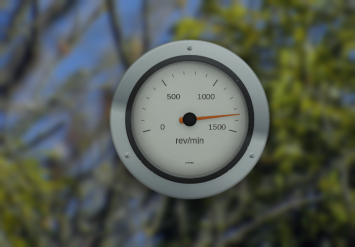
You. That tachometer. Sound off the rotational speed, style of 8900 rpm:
1350 rpm
